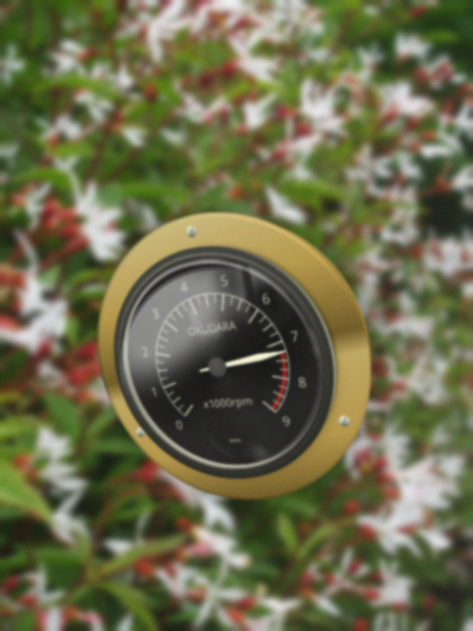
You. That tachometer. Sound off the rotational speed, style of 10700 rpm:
7250 rpm
